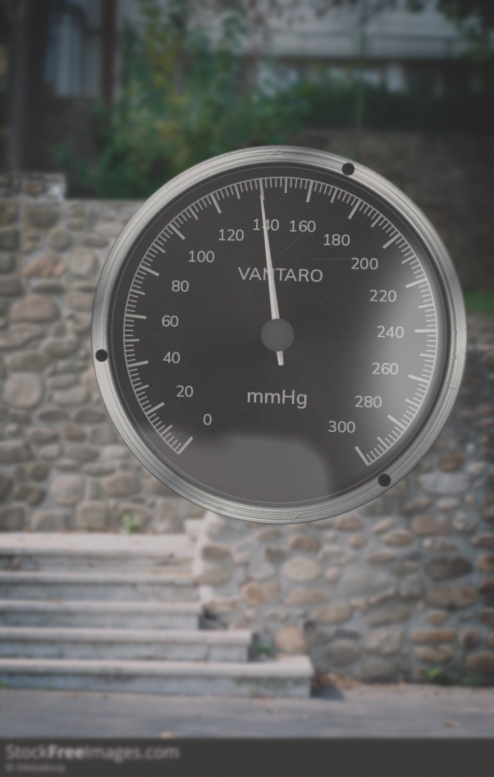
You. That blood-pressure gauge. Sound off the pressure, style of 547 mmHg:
140 mmHg
